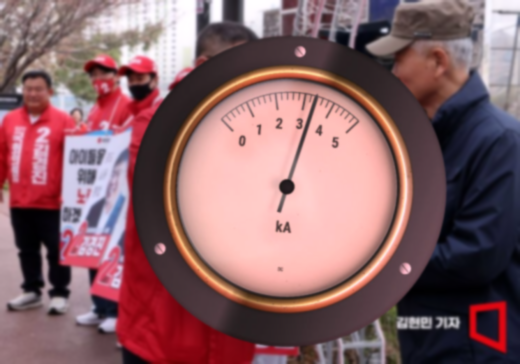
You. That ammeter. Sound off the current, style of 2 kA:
3.4 kA
